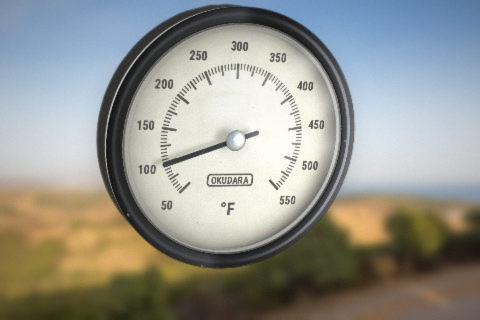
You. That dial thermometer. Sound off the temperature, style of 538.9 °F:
100 °F
